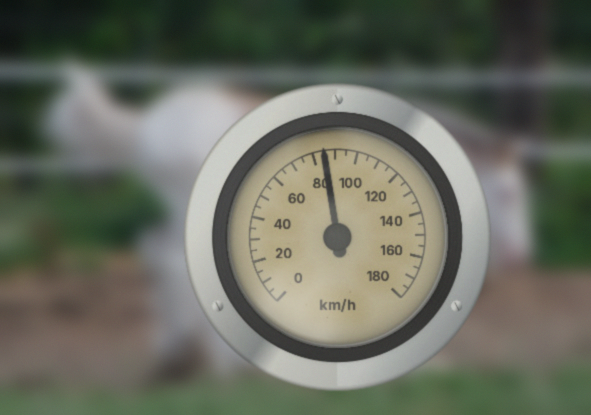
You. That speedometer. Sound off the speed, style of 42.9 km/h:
85 km/h
